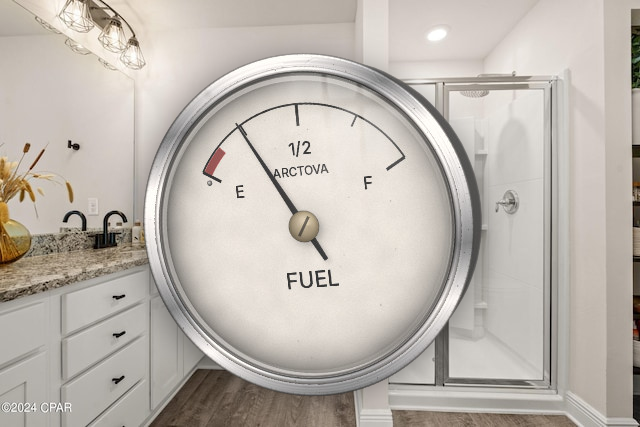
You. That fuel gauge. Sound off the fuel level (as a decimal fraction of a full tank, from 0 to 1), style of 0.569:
0.25
